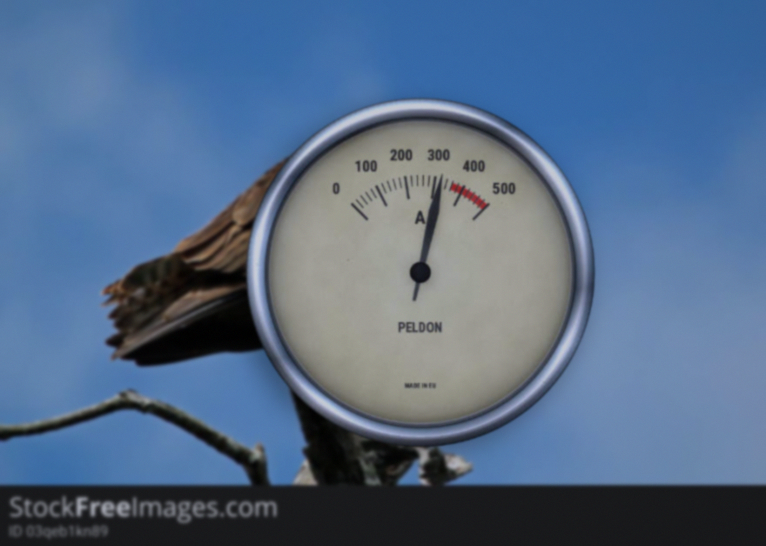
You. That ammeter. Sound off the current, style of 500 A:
320 A
